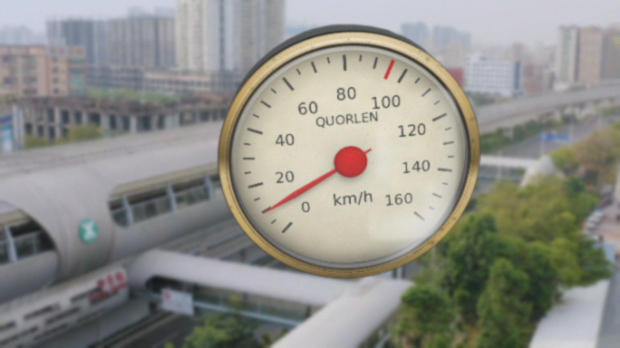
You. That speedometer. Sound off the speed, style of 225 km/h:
10 km/h
